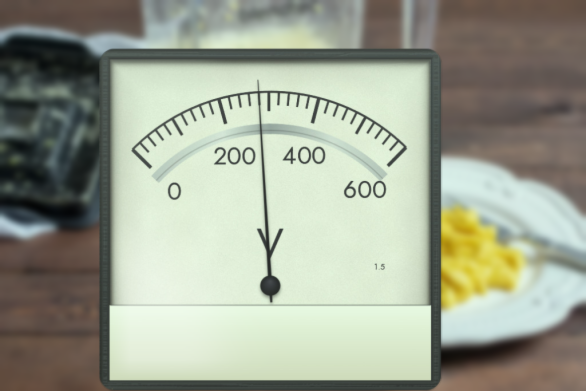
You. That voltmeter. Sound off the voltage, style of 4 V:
280 V
